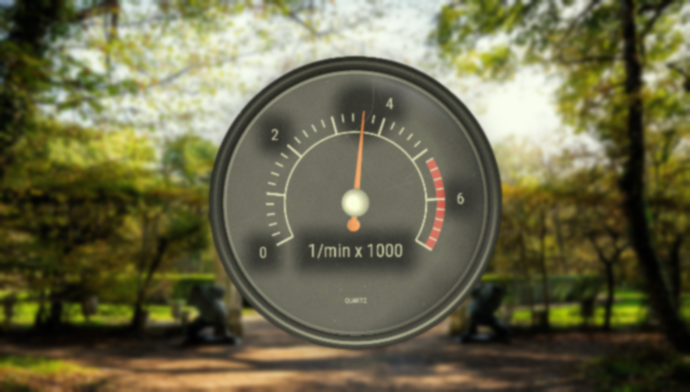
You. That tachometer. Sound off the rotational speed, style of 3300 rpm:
3600 rpm
